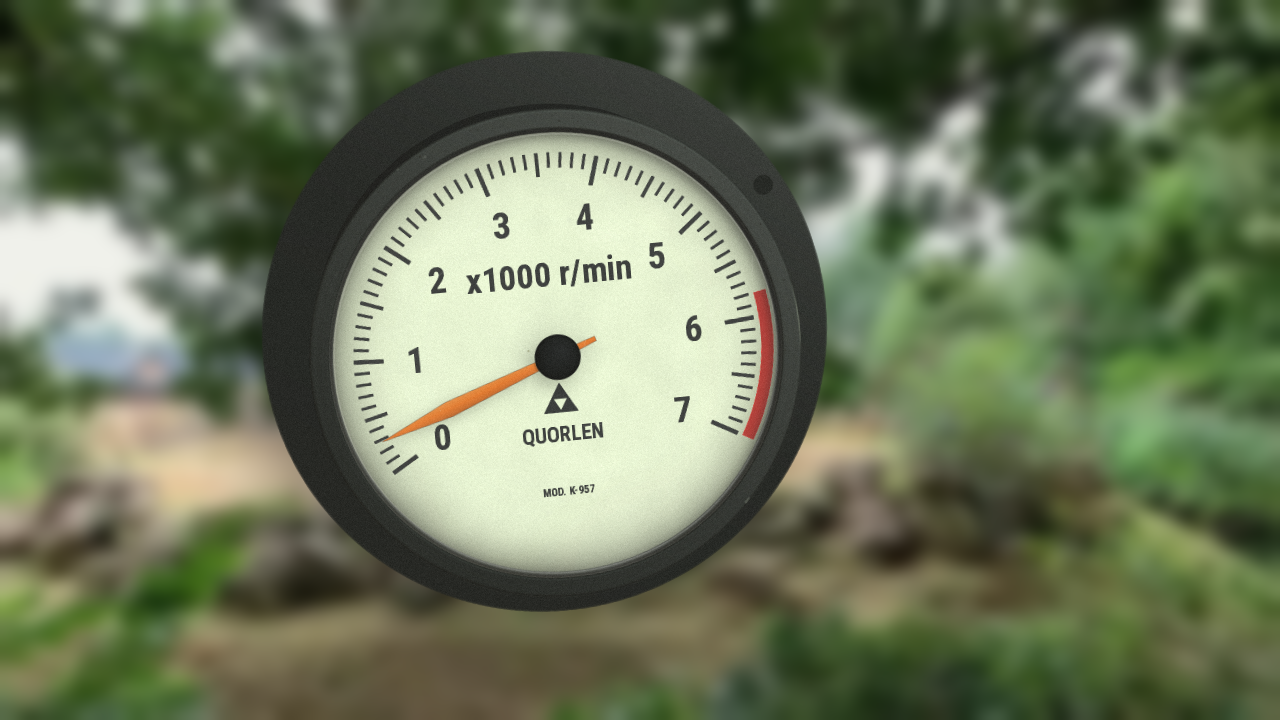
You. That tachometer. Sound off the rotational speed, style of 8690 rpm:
300 rpm
